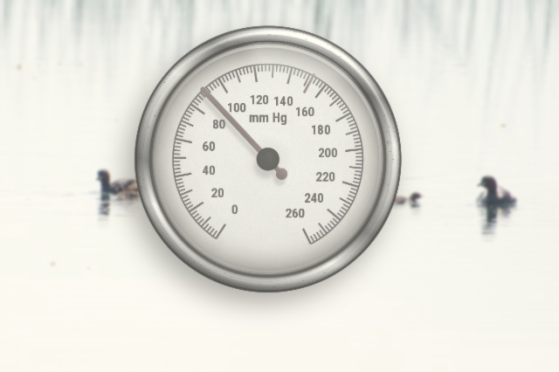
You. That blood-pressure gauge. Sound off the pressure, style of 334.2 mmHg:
90 mmHg
